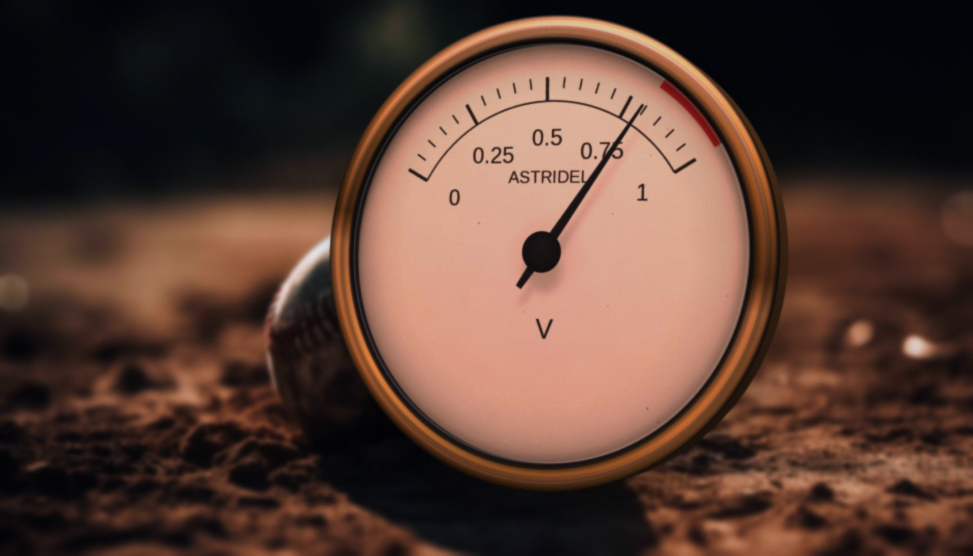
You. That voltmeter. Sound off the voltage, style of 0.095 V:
0.8 V
